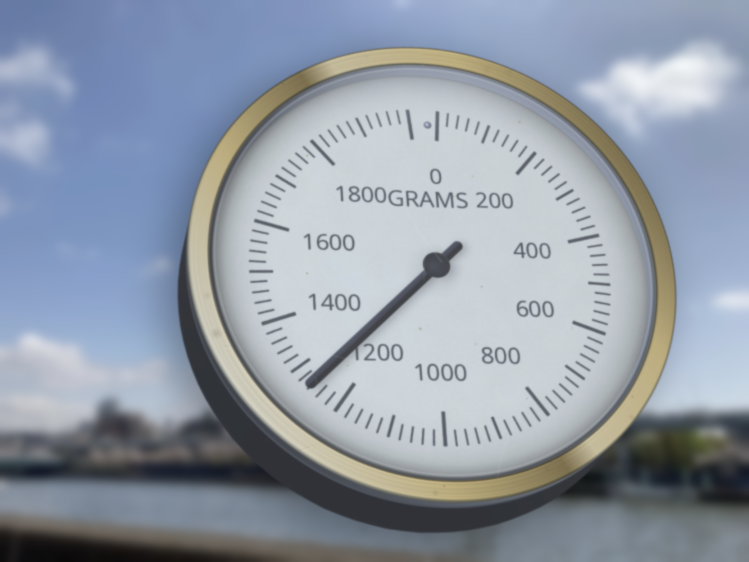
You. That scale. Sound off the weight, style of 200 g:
1260 g
